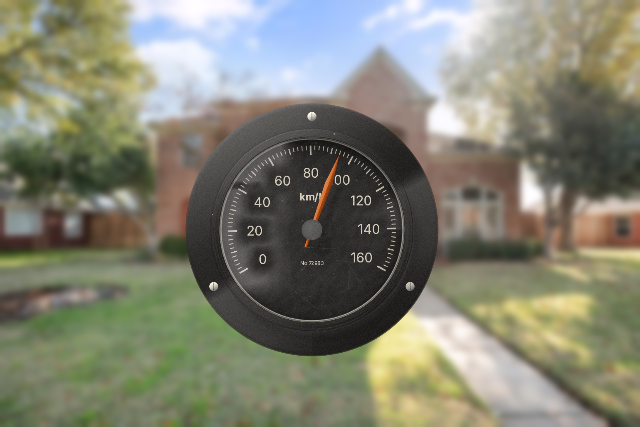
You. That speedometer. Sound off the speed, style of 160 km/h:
94 km/h
